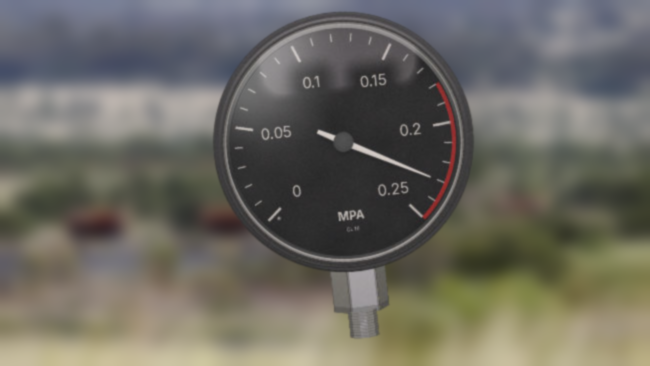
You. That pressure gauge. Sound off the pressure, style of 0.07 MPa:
0.23 MPa
